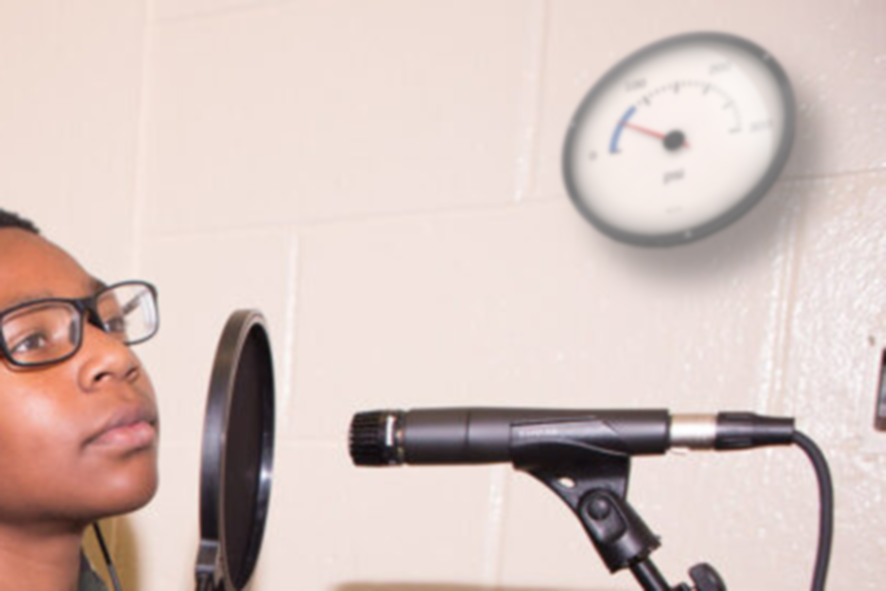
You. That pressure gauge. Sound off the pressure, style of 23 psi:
50 psi
